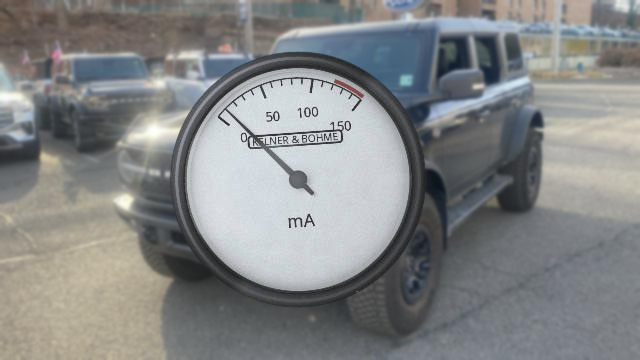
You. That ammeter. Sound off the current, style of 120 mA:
10 mA
